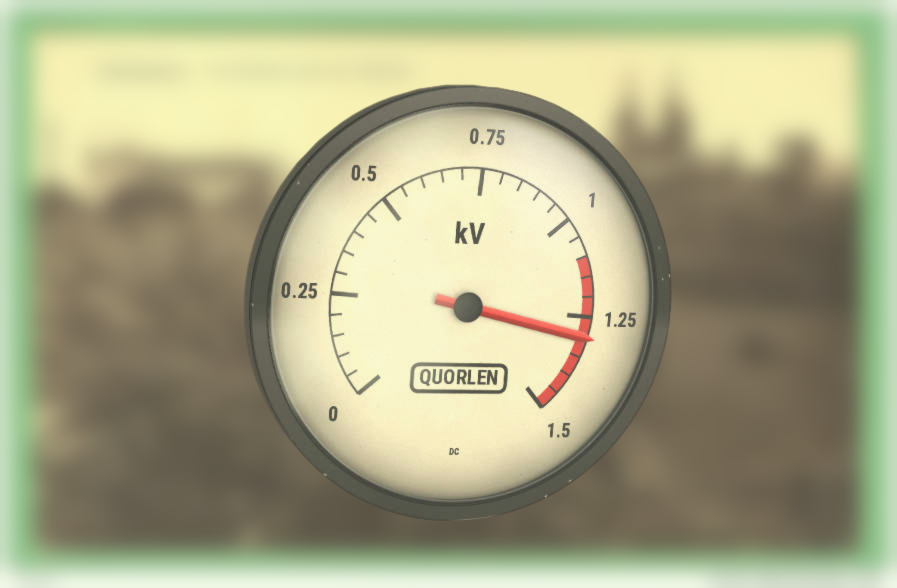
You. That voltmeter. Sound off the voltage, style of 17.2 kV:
1.3 kV
